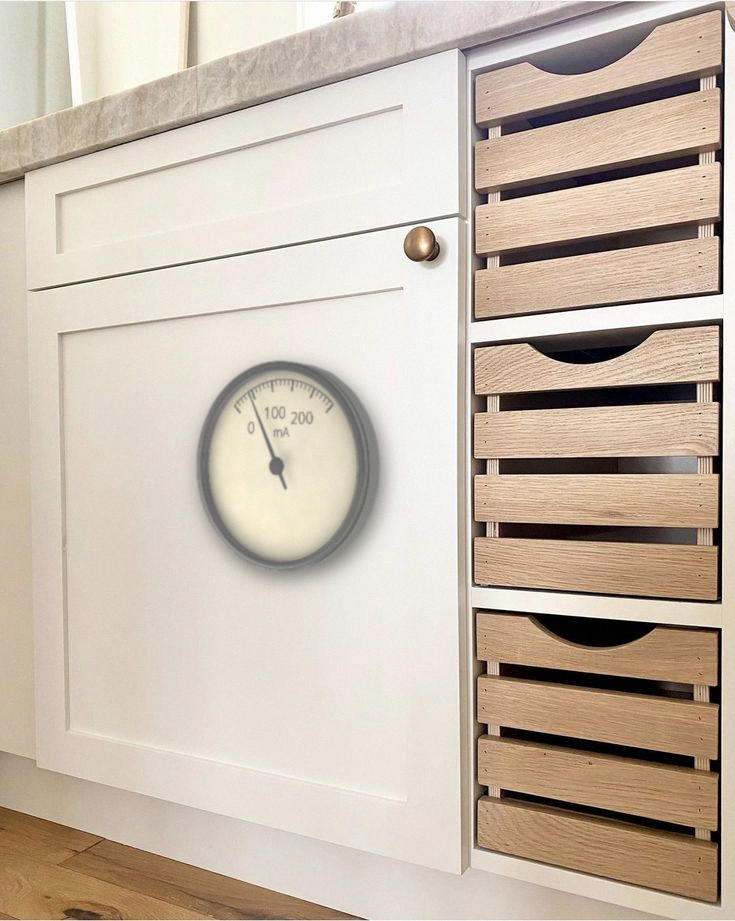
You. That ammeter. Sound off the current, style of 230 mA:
50 mA
